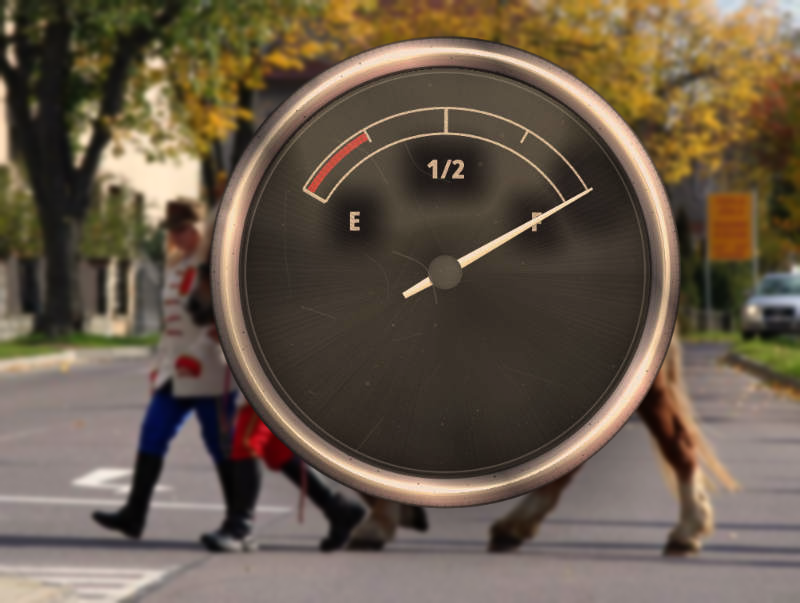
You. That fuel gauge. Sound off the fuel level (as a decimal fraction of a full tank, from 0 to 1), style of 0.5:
1
